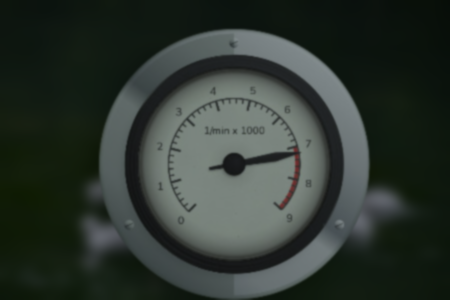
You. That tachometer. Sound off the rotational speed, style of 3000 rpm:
7200 rpm
